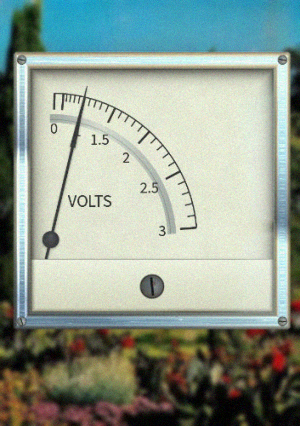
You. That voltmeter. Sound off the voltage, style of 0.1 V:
1 V
